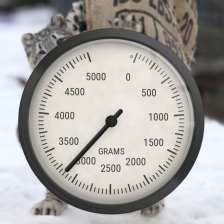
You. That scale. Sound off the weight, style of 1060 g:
3150 g
